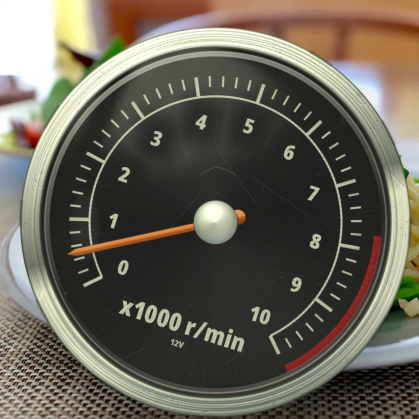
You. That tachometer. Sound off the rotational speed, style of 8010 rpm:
500 rpm
